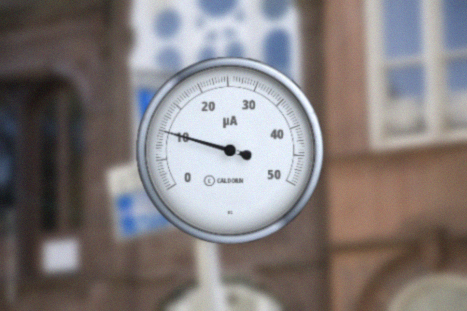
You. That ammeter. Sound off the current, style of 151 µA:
10 µA
